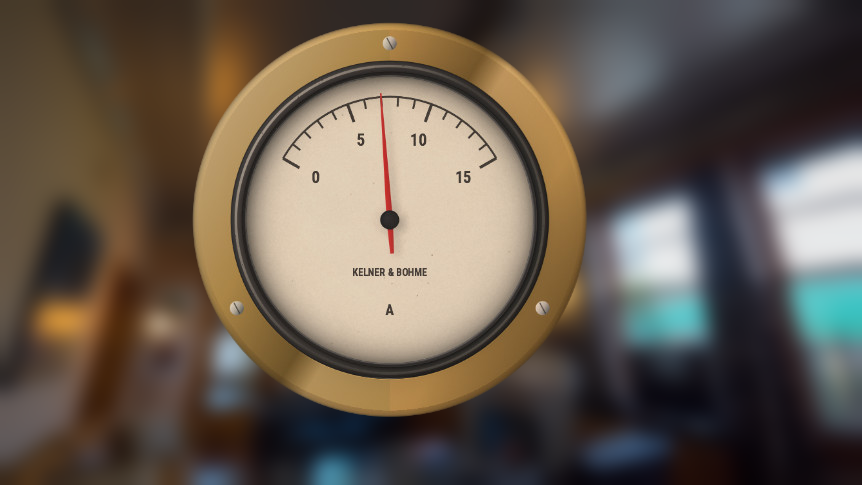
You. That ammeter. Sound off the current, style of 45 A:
7 A
